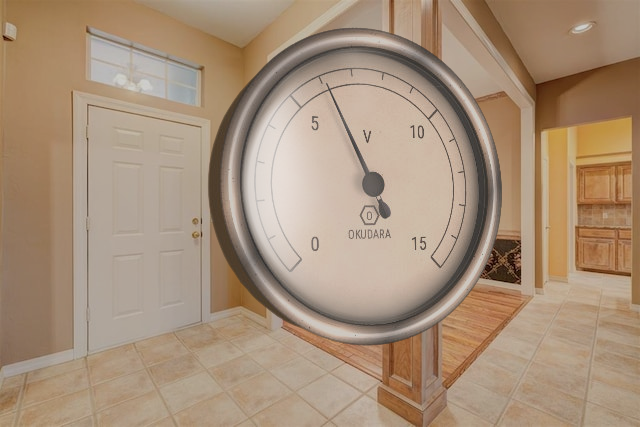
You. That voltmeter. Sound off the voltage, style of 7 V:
6 V
